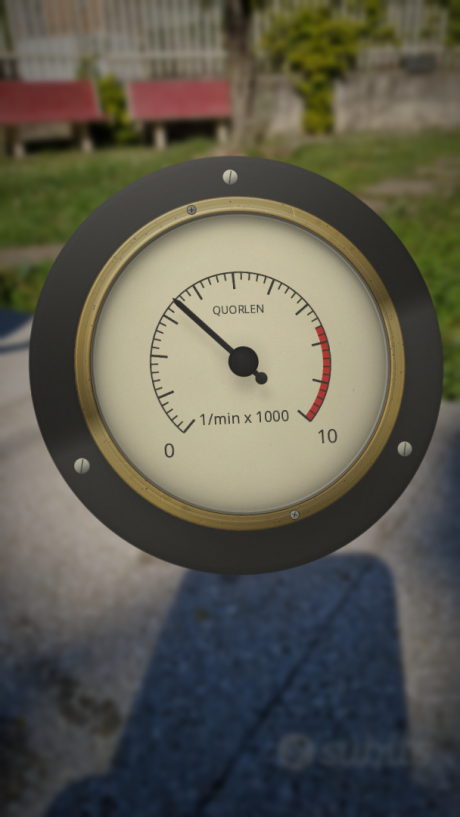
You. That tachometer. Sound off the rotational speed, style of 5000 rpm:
3400 rpm
